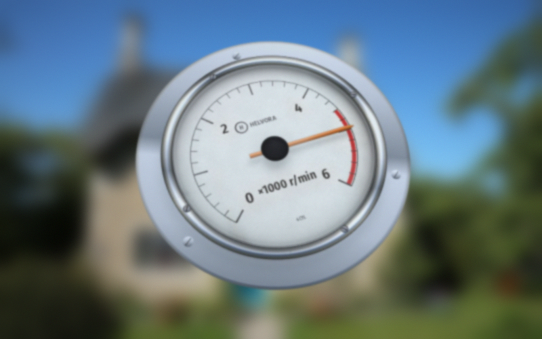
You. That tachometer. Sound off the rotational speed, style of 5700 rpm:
5000 rpm
